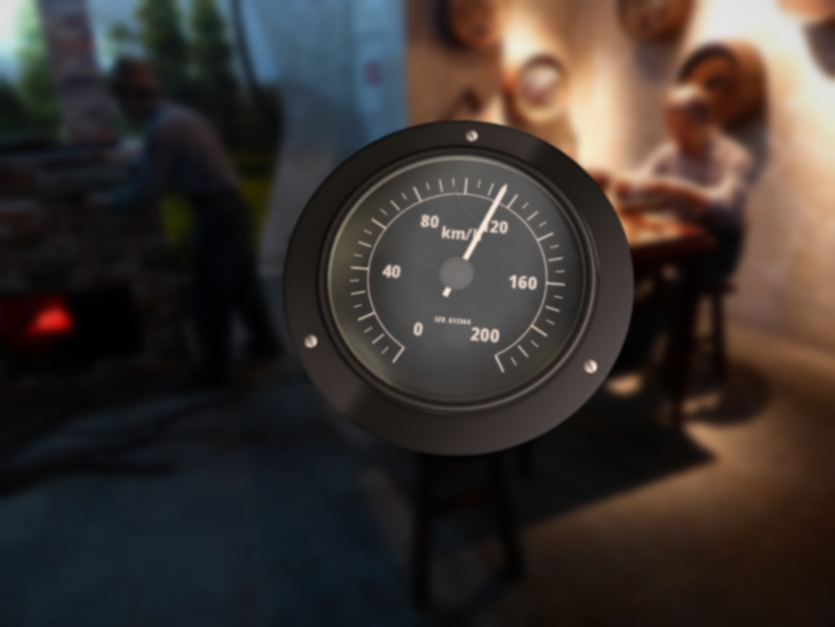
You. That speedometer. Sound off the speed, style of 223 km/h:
115 km/h
